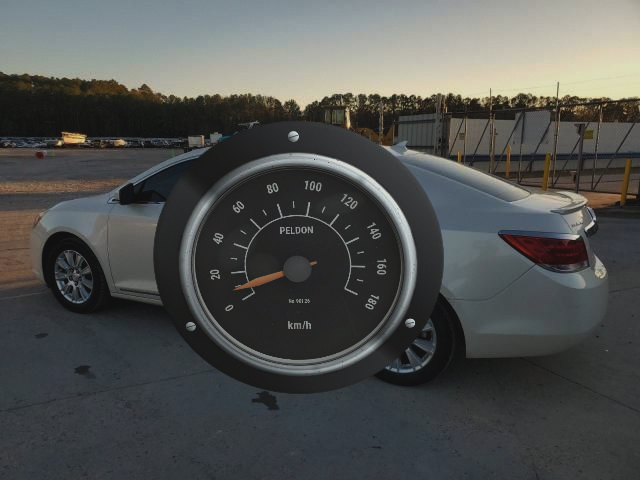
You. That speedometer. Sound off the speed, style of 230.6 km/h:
10 km/h
